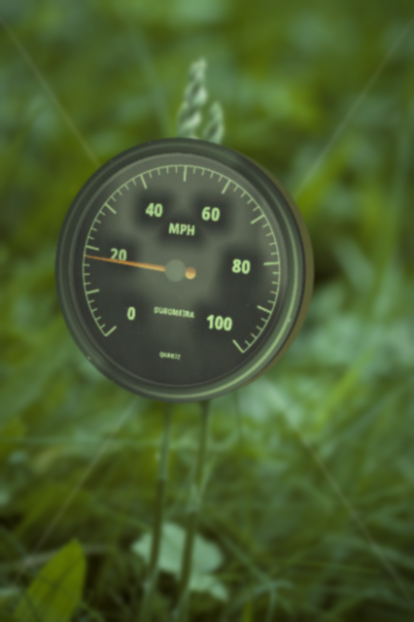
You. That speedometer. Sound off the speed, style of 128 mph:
18 mph
